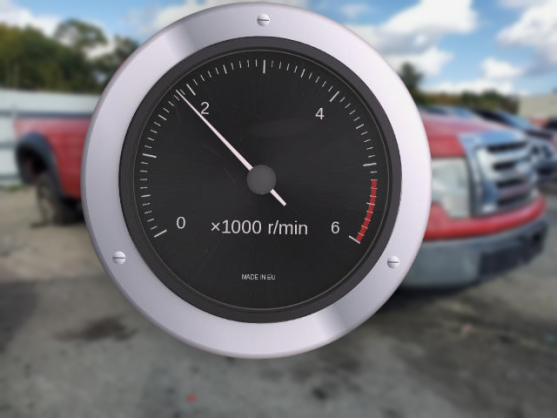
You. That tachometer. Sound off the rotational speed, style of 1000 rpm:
1850 rpm
